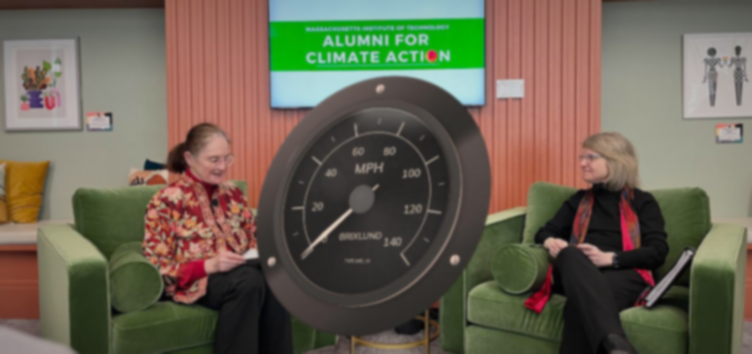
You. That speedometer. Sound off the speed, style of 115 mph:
0 mph
